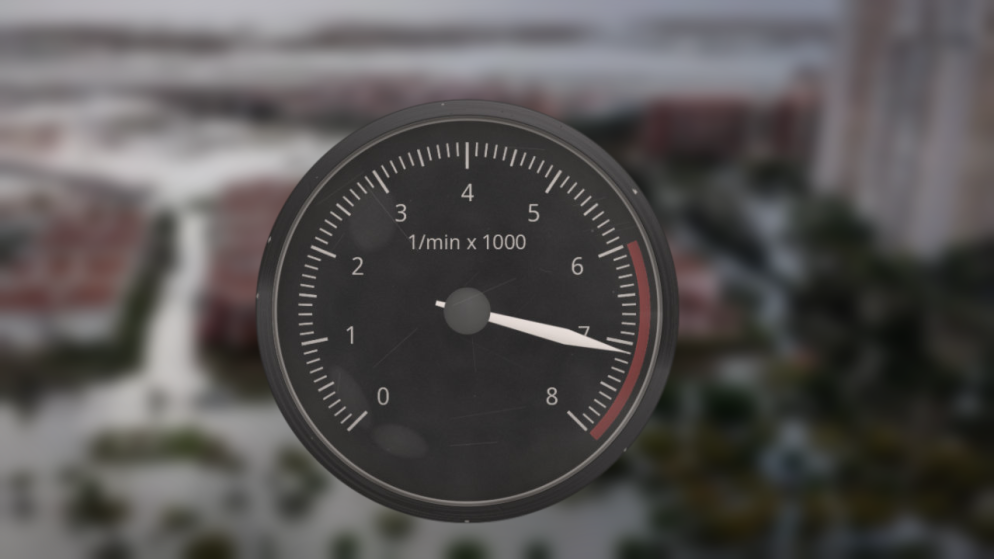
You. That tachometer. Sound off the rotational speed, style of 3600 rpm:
7100 rpm
